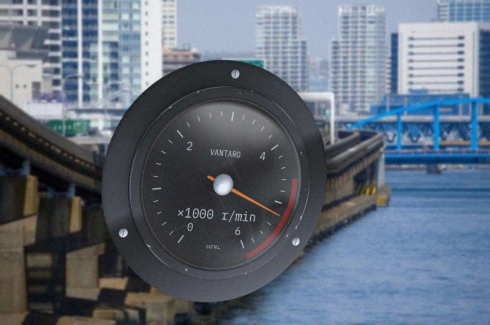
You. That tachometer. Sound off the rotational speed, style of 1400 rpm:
5200 rpm
